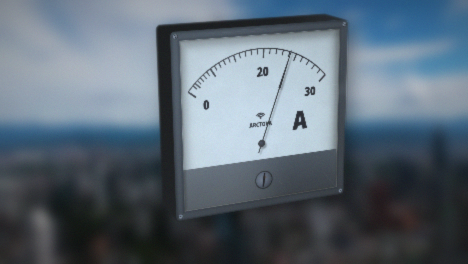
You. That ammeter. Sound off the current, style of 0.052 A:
24 A
